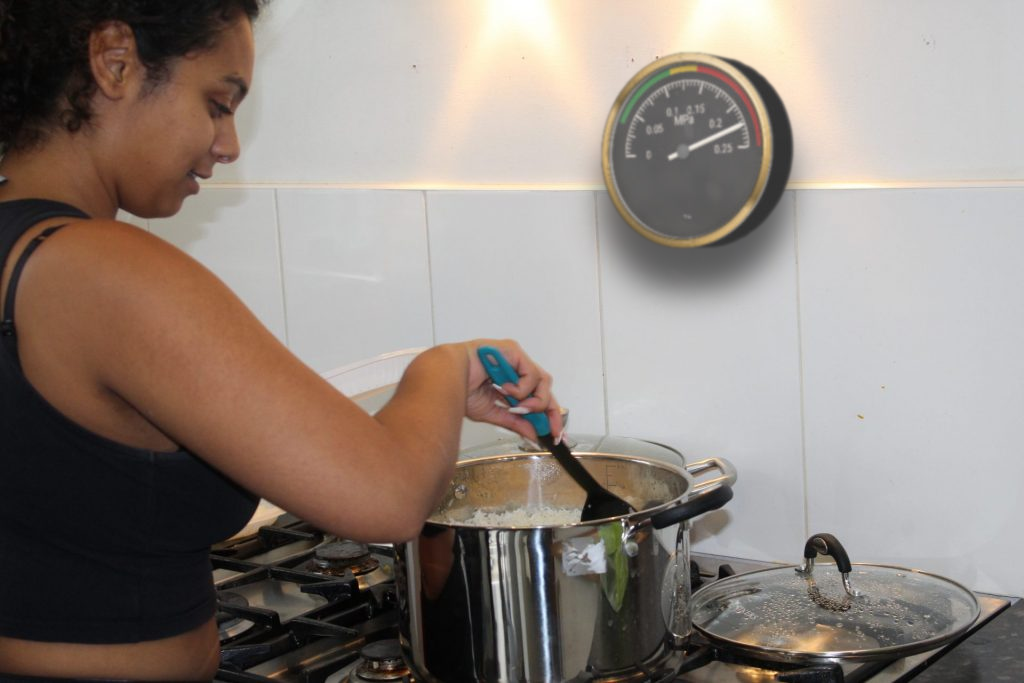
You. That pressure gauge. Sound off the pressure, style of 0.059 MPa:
0.225 MPa
